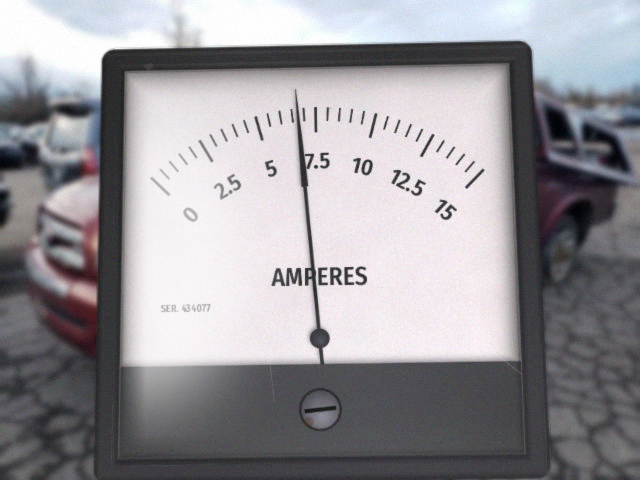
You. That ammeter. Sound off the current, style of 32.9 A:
6.75 A
